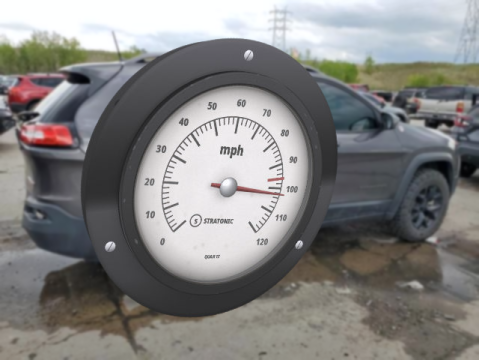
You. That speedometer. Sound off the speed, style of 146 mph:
102 mph
